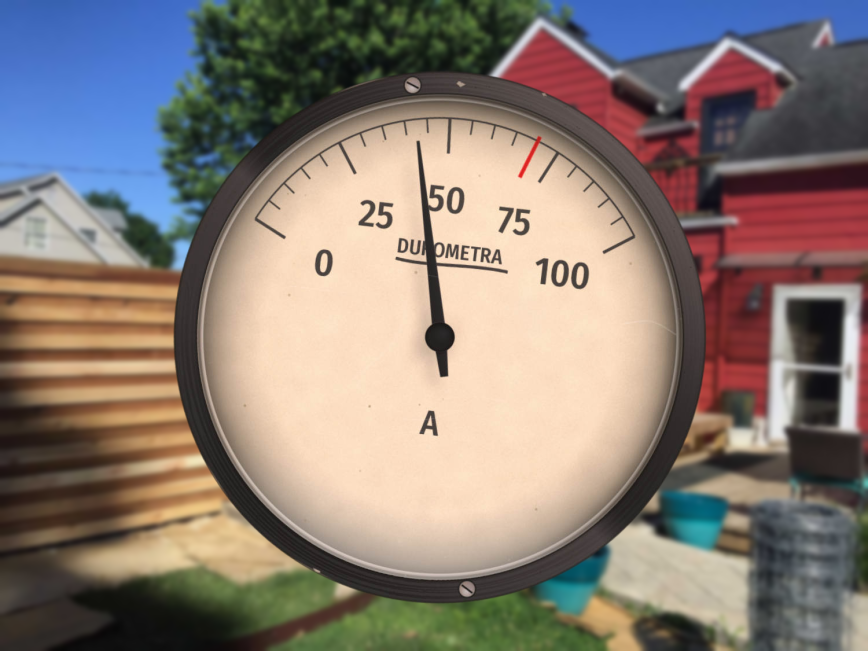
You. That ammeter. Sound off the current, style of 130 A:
42.5 A
